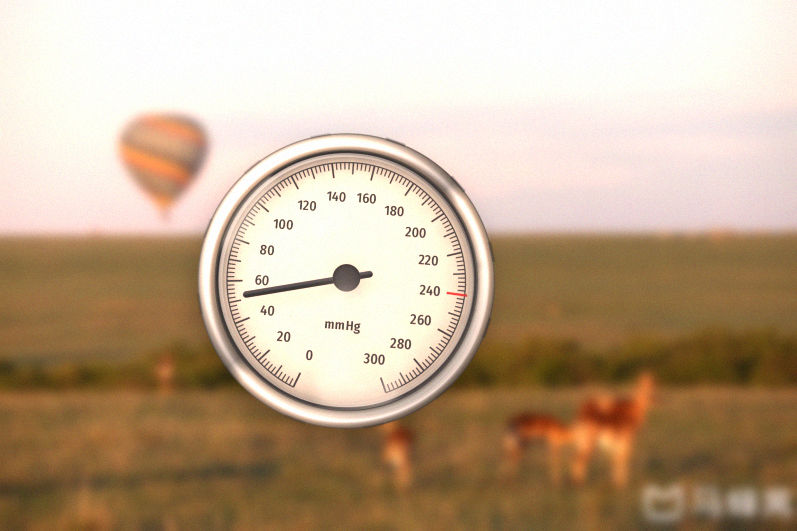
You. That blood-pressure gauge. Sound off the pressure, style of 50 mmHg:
52 mmHg
